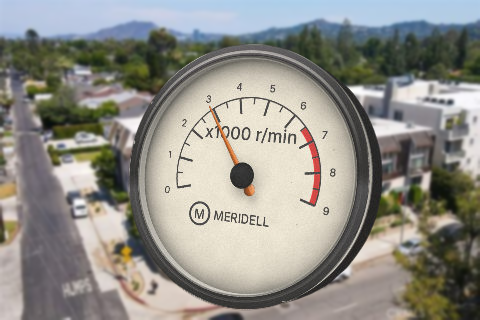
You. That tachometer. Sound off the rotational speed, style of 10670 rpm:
3000 rpm
